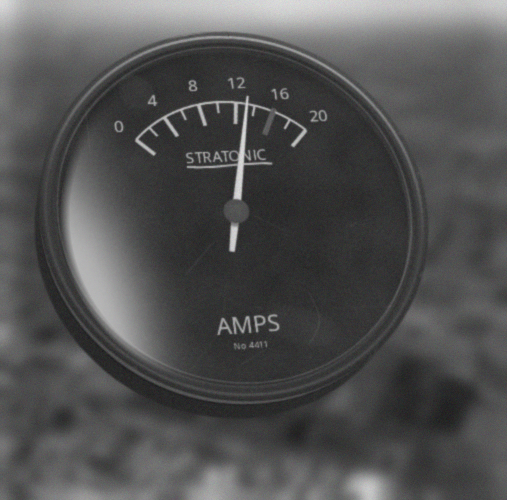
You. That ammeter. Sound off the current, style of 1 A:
13 A
